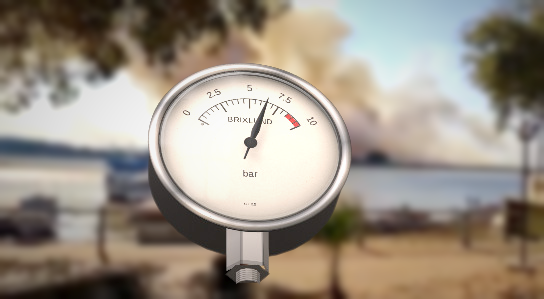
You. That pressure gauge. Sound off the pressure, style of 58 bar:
6.5 bar
